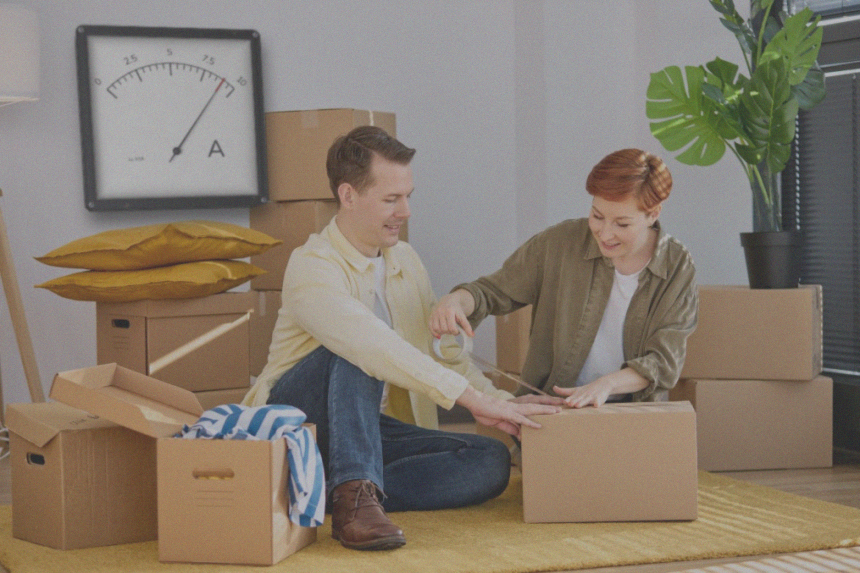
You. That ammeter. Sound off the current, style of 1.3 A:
9 A
